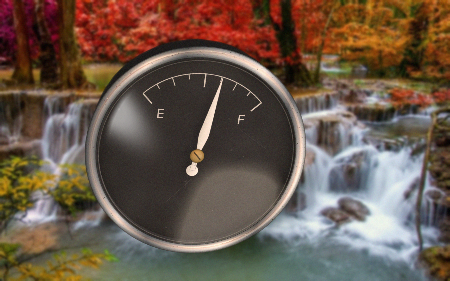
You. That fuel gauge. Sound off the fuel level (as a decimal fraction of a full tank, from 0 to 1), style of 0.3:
0.625
